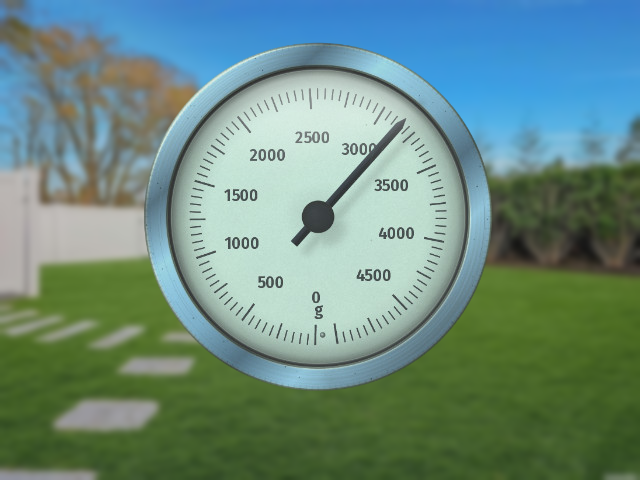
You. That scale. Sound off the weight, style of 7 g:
3150 g
